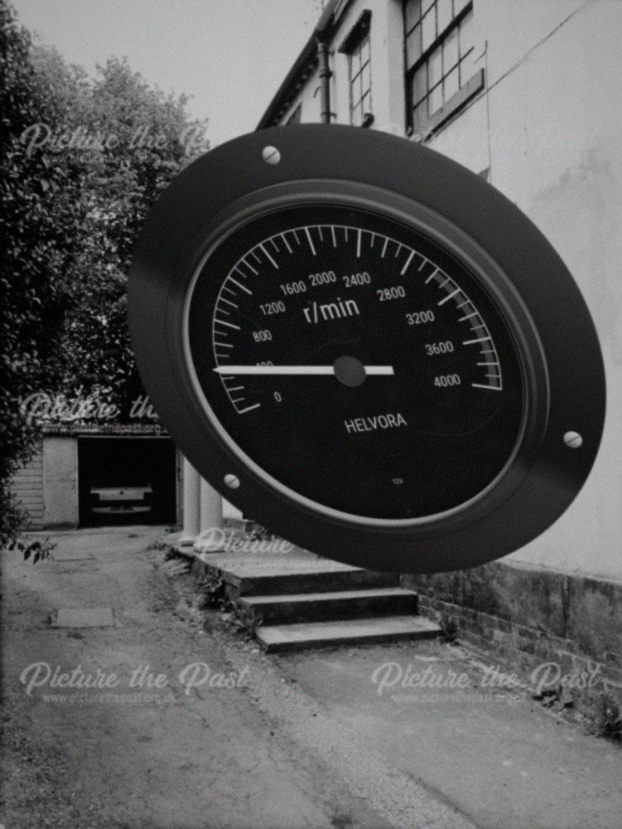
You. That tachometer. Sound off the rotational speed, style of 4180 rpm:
400 rpm
